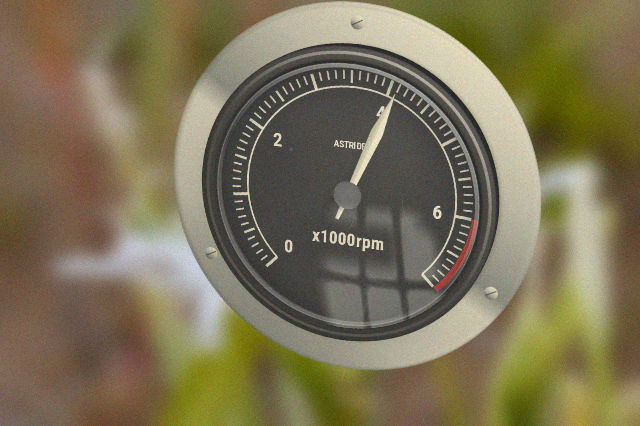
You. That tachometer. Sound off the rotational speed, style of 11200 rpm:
4100 rpm
